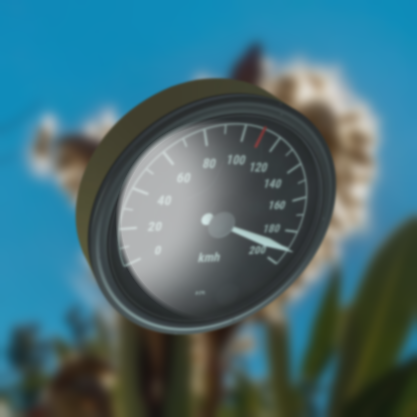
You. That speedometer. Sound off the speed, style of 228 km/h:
190 km/h
